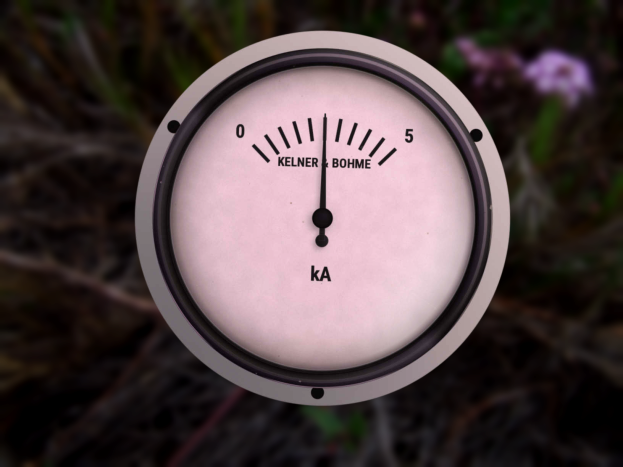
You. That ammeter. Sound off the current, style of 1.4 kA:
2.5 kA
